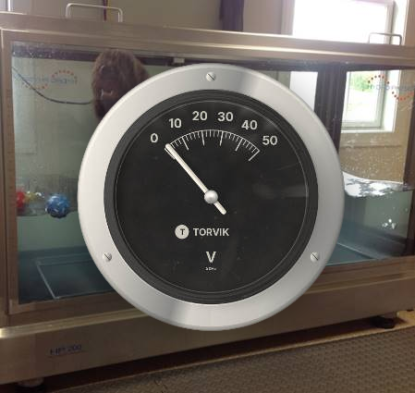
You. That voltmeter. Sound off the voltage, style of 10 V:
2 V
